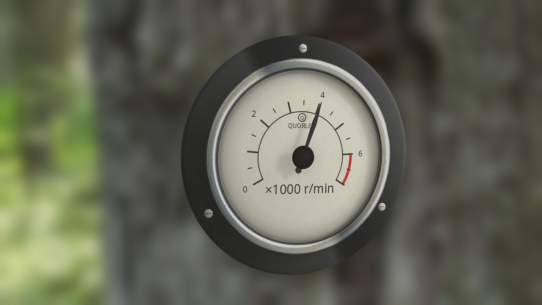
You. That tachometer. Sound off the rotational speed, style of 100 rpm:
4000 rpm
